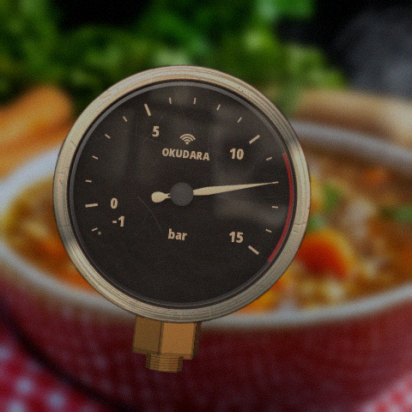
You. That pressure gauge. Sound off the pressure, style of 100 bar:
12 bar
